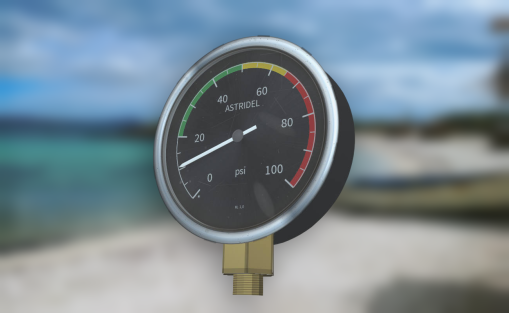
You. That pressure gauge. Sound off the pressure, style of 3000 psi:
10 psi
